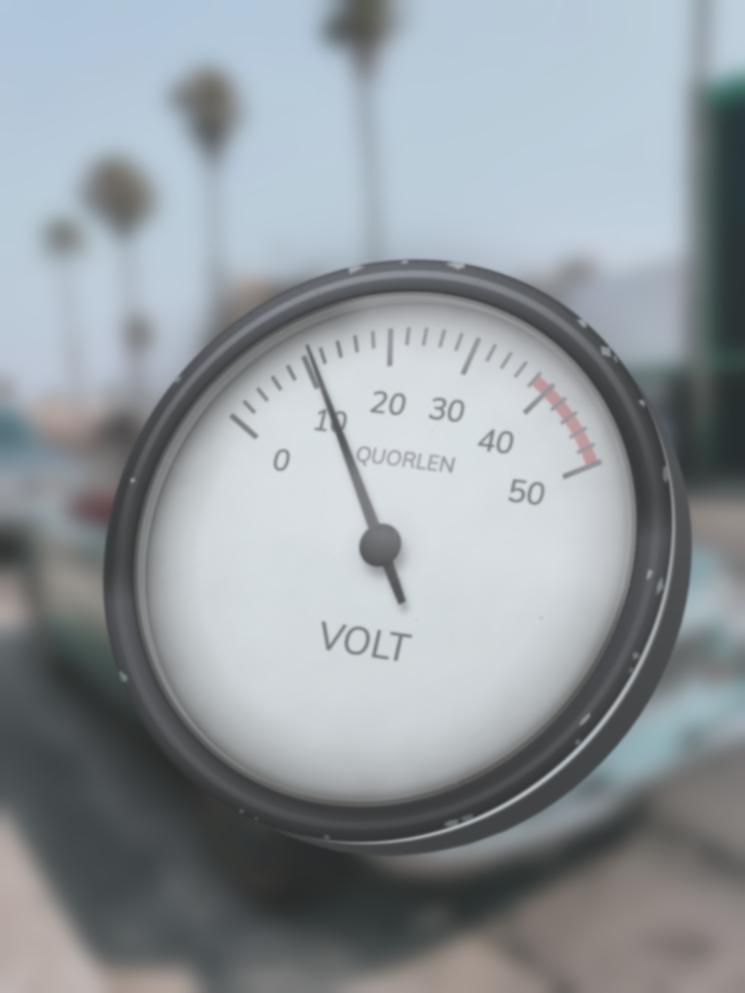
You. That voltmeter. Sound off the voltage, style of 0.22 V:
11 V
